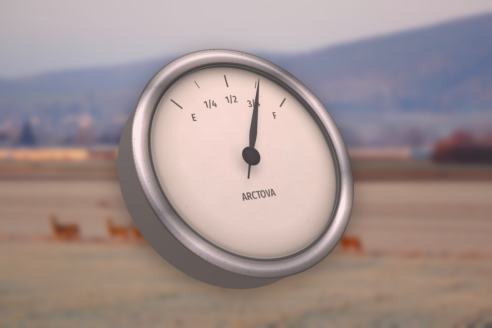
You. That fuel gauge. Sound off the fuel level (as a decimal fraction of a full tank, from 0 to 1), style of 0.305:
0.75
